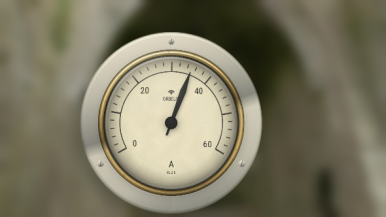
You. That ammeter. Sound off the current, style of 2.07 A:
35 A
